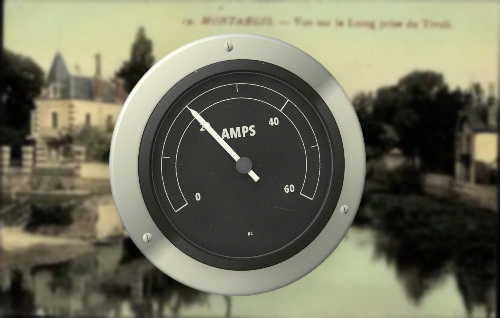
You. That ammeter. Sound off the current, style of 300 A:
20 A
